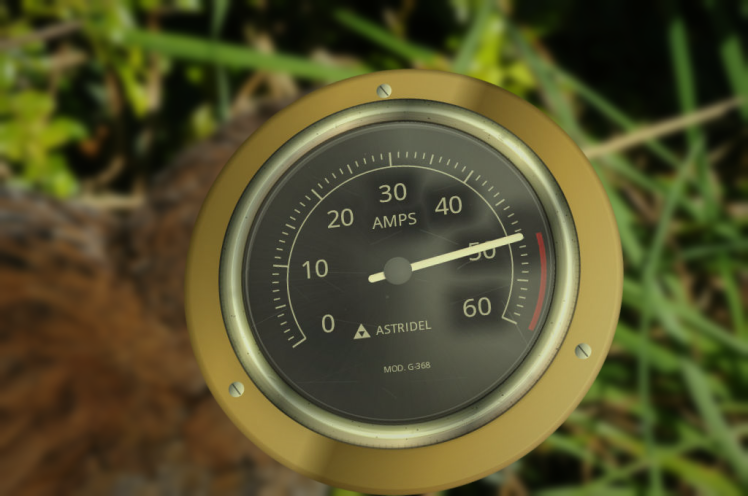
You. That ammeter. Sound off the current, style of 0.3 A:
50 A
